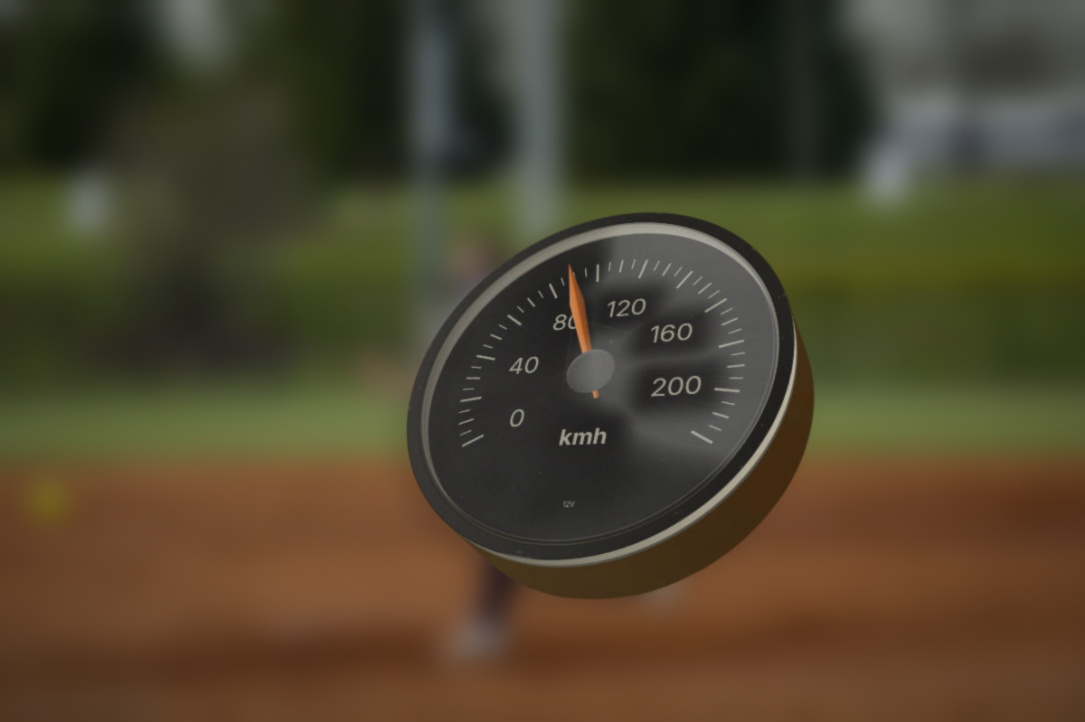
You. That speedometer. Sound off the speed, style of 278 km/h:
90 km/h
